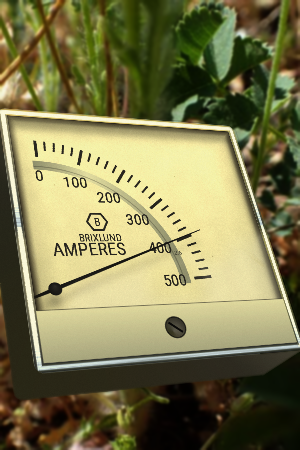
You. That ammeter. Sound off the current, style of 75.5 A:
400 A
